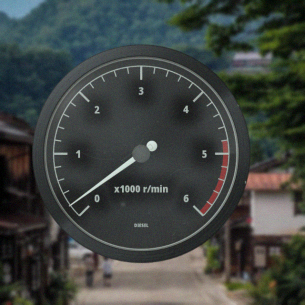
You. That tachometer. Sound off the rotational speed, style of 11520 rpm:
200 rpm
